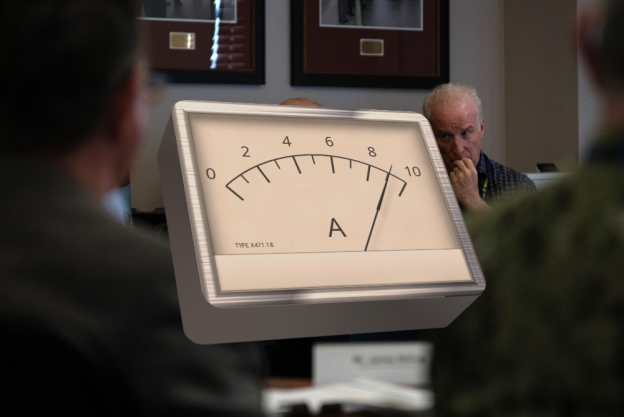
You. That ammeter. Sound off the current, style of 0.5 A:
9 A
